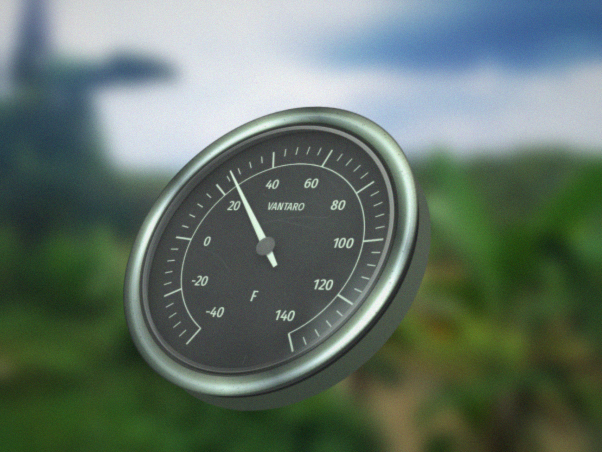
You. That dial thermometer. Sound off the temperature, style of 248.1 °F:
26 °F
